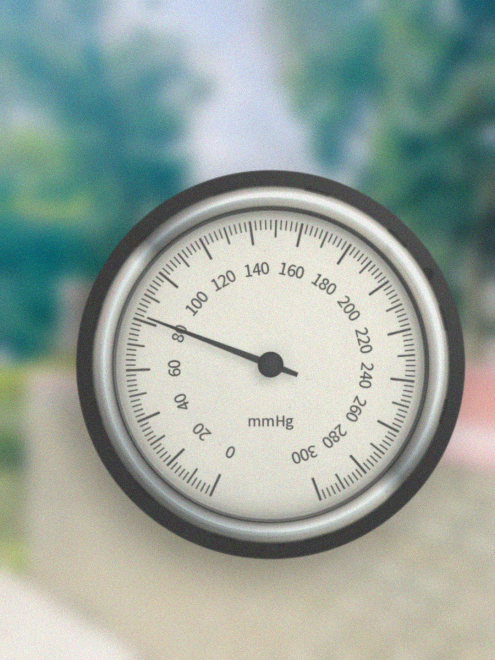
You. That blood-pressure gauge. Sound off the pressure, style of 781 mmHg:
82 mmHg
